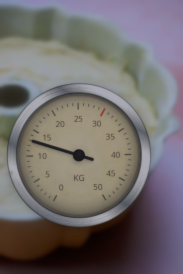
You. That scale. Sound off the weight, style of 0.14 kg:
13 kg
